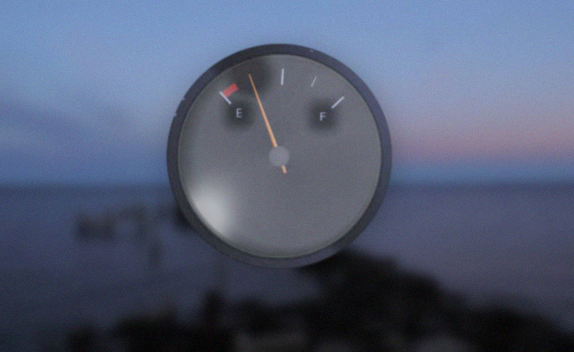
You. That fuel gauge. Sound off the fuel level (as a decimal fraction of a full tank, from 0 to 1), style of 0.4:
0.25
